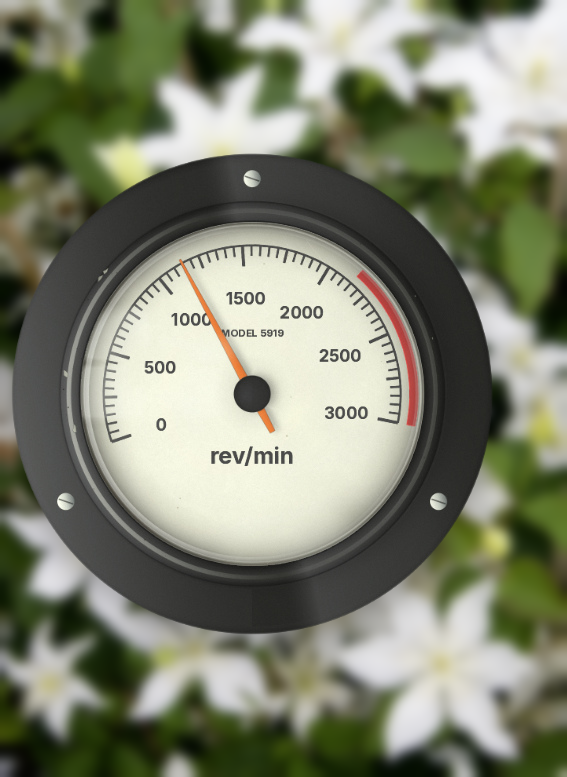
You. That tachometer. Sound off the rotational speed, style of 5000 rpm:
1150 rpm
